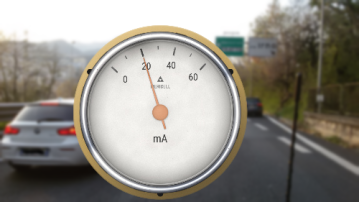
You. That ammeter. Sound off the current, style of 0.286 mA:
20 mA
